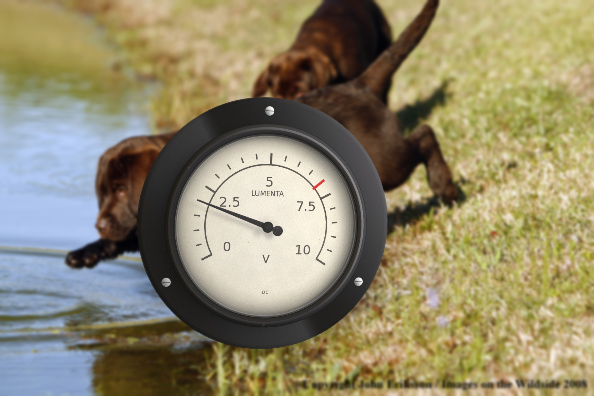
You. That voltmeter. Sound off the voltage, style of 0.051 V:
2 V
